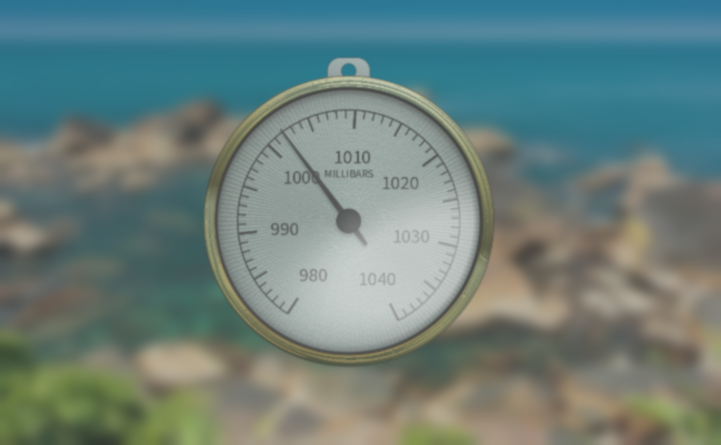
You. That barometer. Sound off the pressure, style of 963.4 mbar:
1002 mbar
